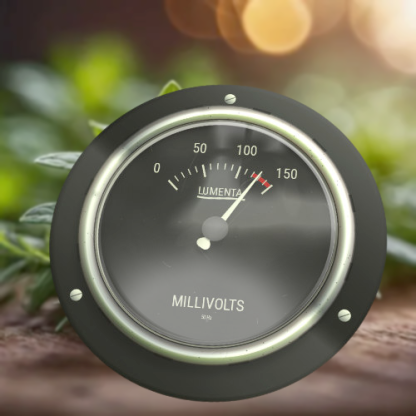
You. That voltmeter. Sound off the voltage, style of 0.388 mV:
130 mV
